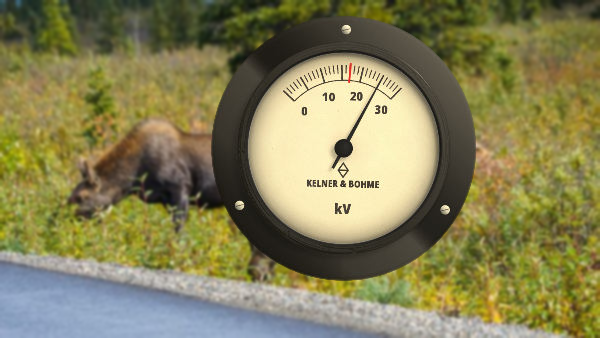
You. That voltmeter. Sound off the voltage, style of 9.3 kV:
25 kV
